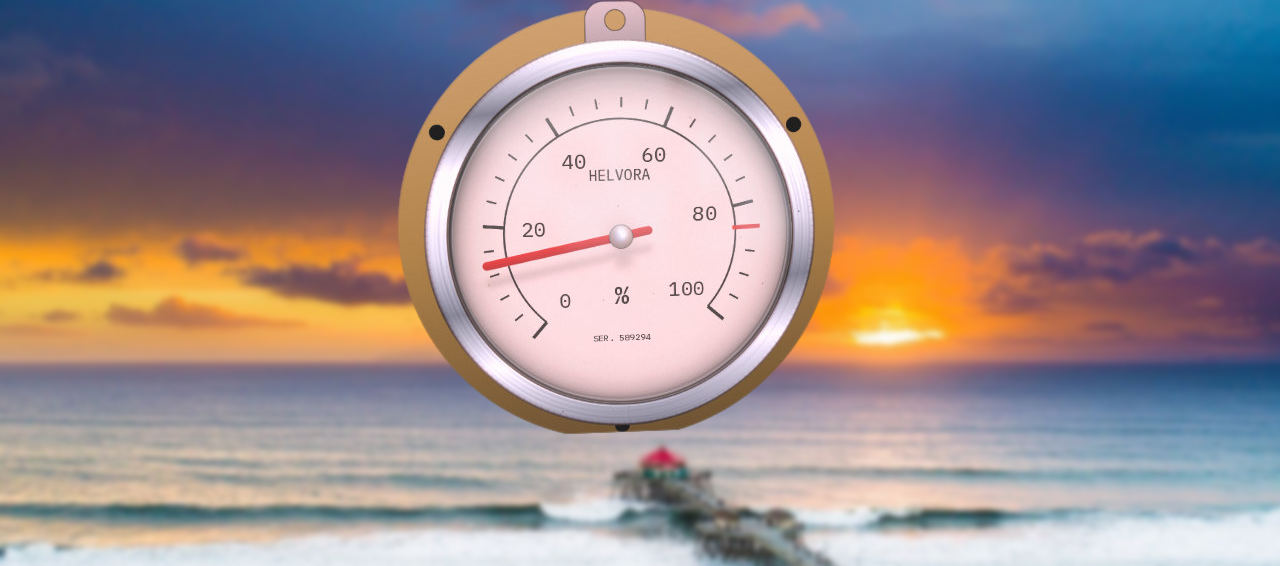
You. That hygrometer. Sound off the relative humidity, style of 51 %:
14 %
